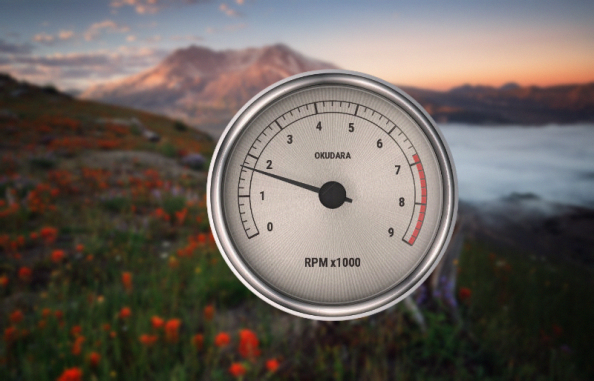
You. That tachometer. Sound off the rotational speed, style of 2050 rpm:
1700 rpm
